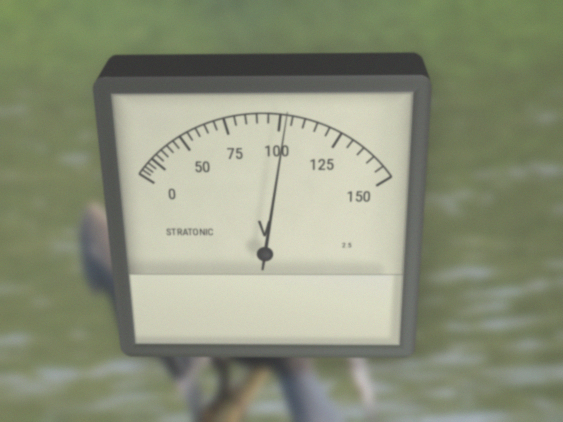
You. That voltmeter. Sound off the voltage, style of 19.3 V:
102.5 V
